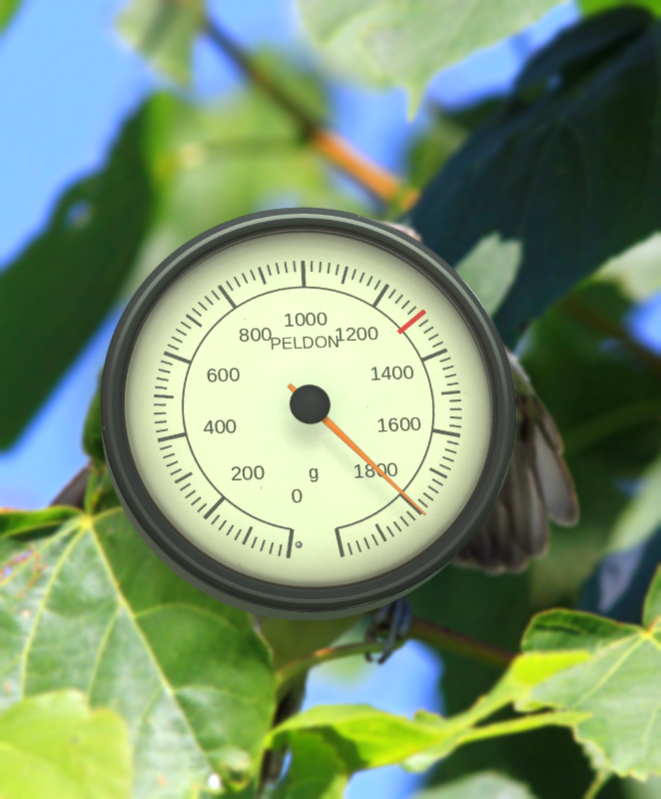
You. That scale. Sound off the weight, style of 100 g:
1800 g
